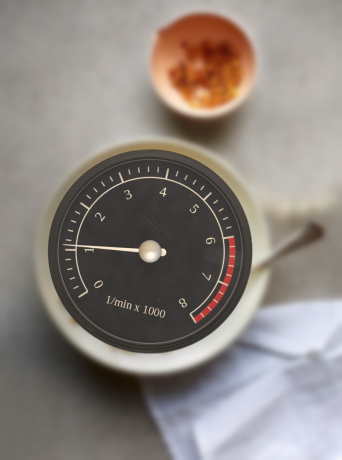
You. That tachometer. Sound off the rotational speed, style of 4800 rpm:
1100 rpm
